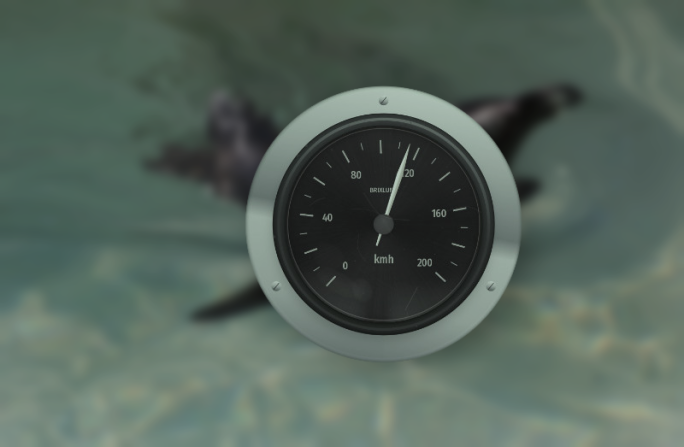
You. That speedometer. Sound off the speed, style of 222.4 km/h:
115 km/h
